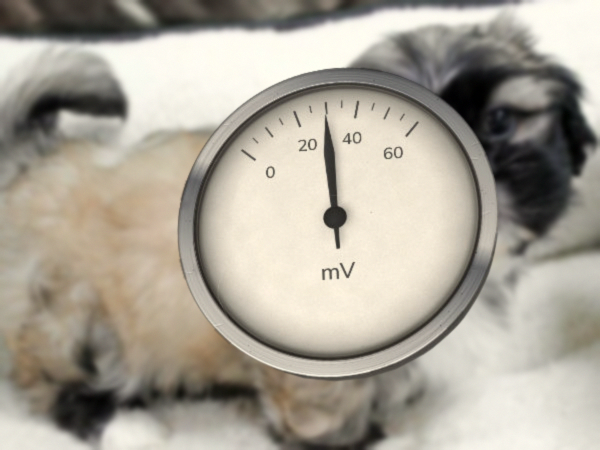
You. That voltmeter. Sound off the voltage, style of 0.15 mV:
30 mV
